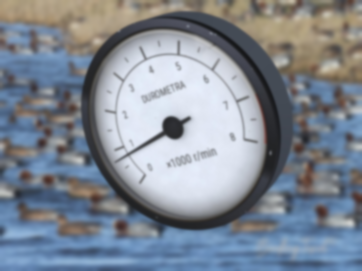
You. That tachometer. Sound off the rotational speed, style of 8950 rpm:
750 rpm
